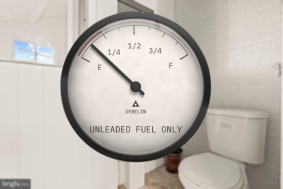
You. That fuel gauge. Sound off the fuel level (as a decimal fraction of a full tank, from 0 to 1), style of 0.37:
0.125
